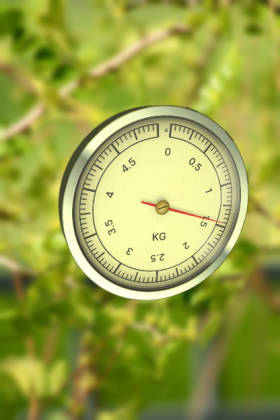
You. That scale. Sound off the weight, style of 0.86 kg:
1.45 kg
